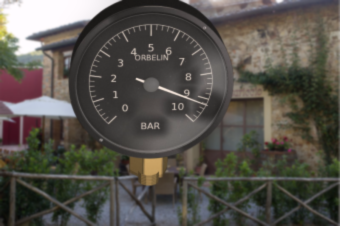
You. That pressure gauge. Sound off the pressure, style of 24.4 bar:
9.2 bar
